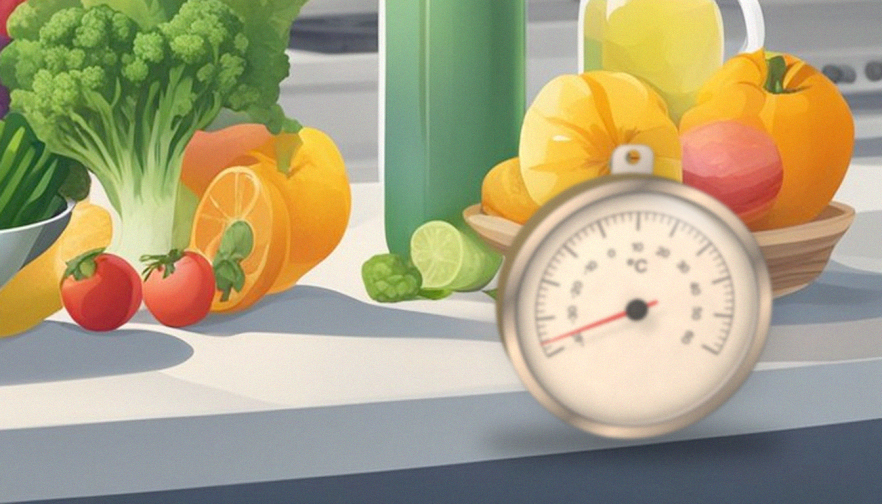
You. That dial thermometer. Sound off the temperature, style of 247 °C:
-36 °C
